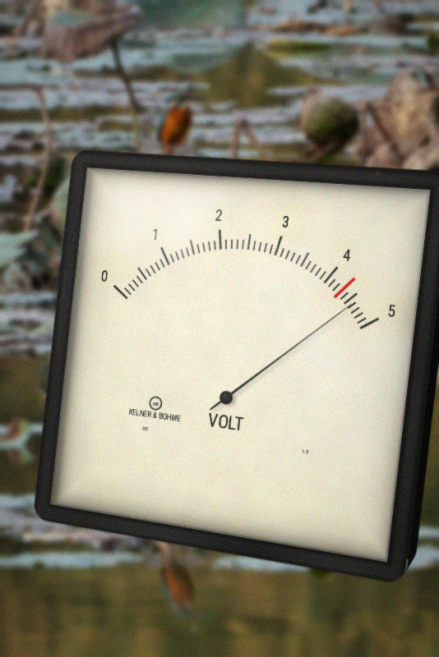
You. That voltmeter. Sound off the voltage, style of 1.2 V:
4.6 V
